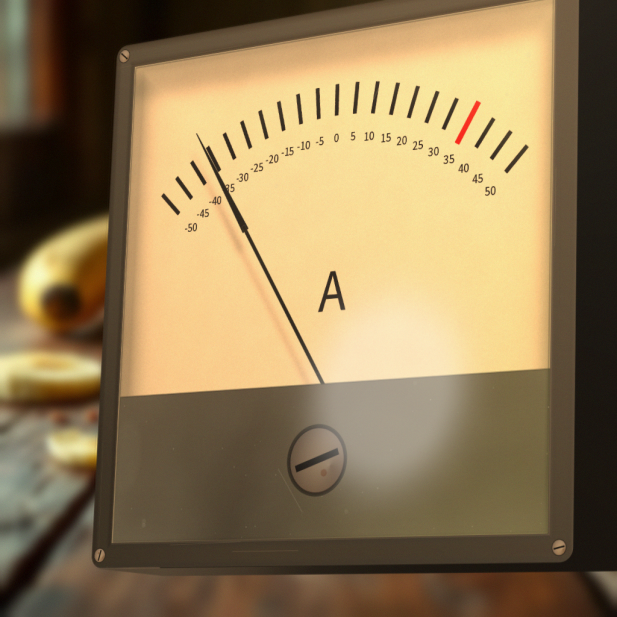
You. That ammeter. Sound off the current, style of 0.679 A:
-35 A
